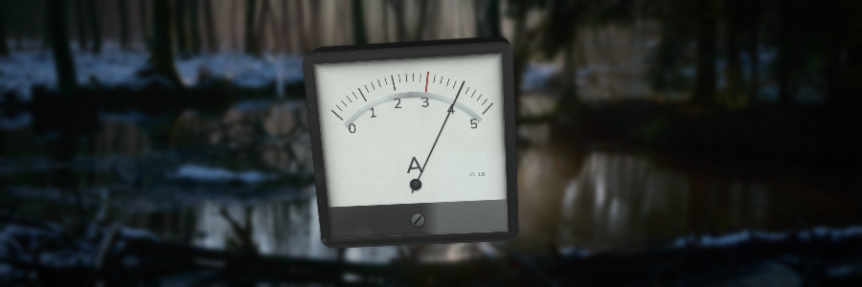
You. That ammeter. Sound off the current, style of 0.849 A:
4 A
